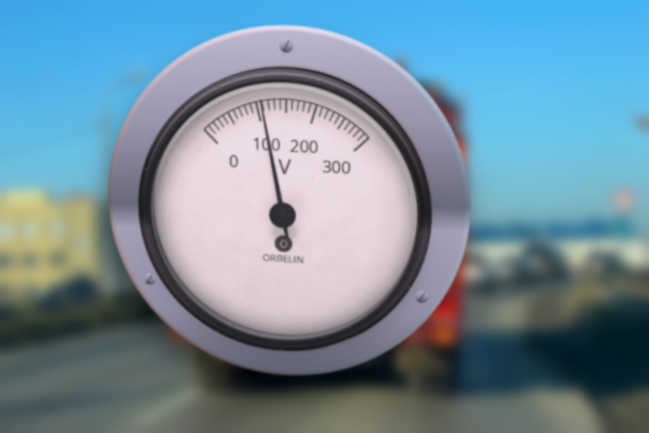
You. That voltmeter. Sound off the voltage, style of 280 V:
110 V
